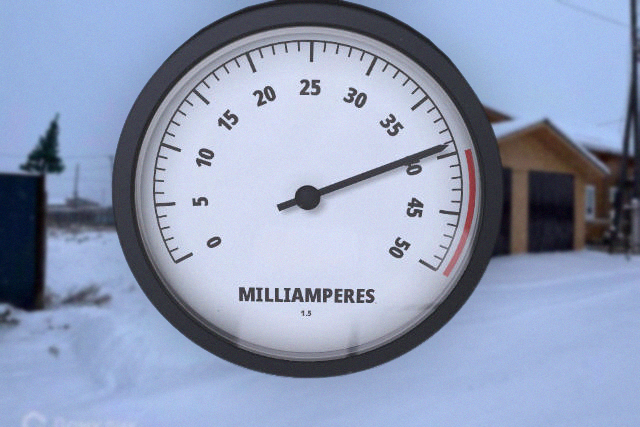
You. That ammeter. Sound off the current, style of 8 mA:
39 mA
